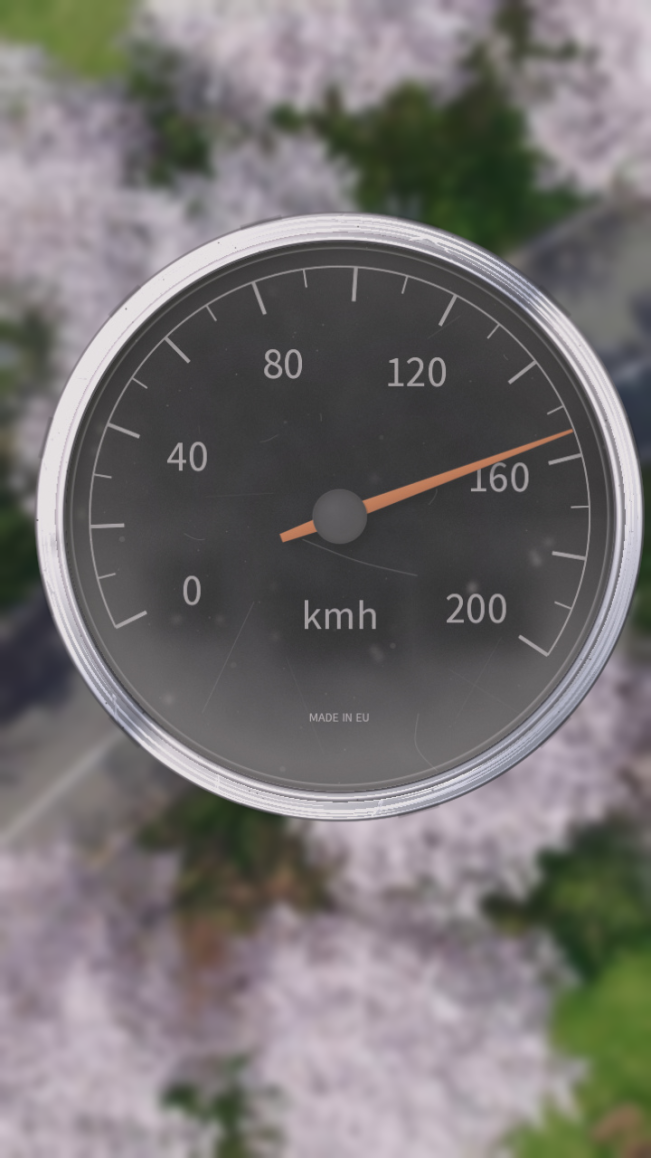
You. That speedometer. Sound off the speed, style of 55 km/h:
155 km/h
